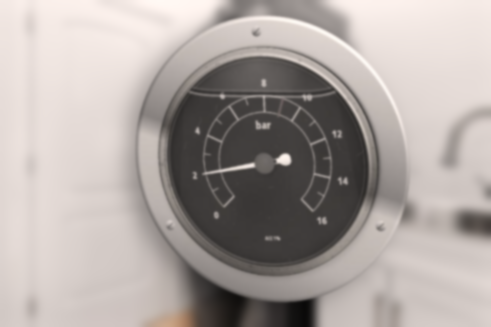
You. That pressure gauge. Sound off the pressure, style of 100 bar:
2 bar
